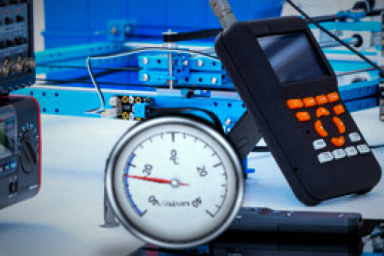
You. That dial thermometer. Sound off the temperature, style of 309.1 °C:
-24 °C
